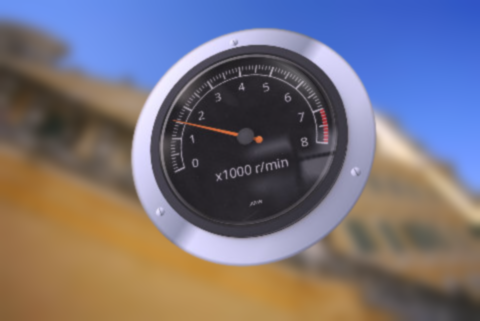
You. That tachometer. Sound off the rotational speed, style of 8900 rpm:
1500 rpm
